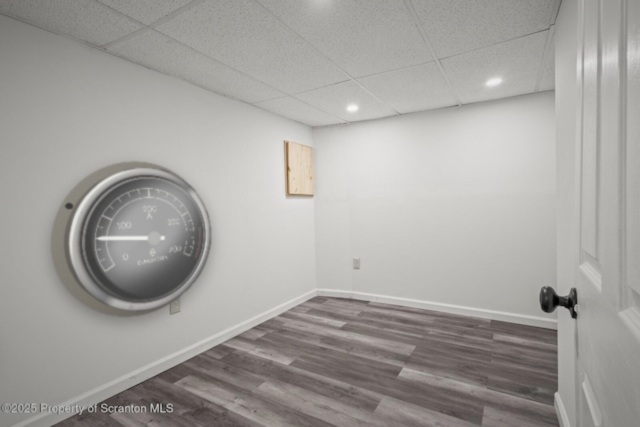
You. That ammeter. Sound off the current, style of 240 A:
60 A
